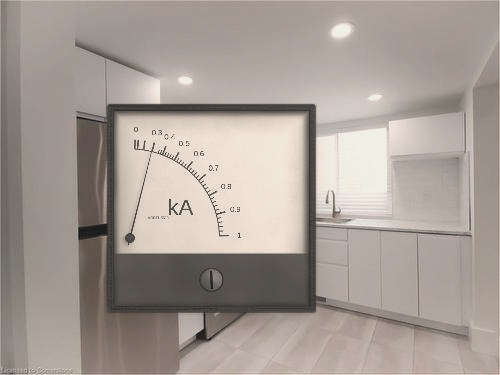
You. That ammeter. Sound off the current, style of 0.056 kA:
0.3 kA
